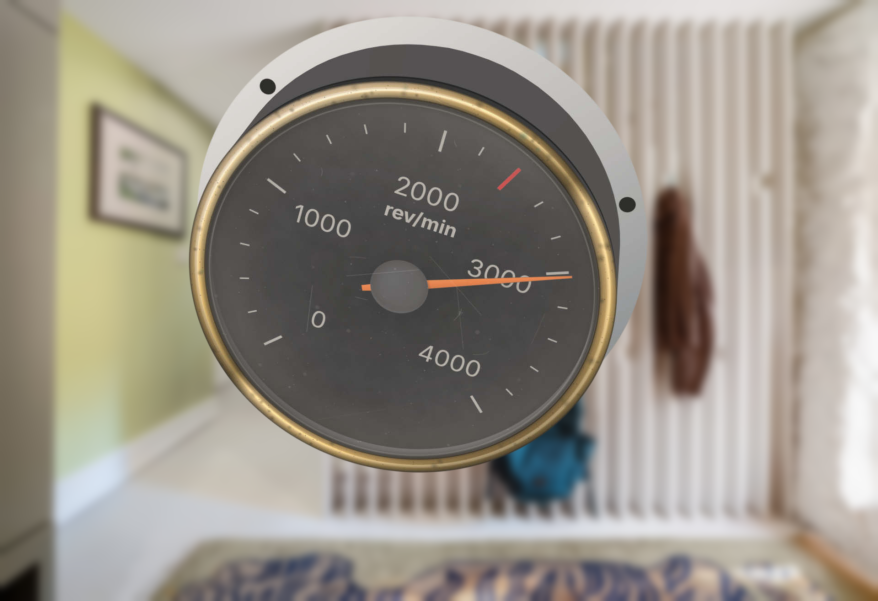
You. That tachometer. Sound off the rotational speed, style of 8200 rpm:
3000 rpm
